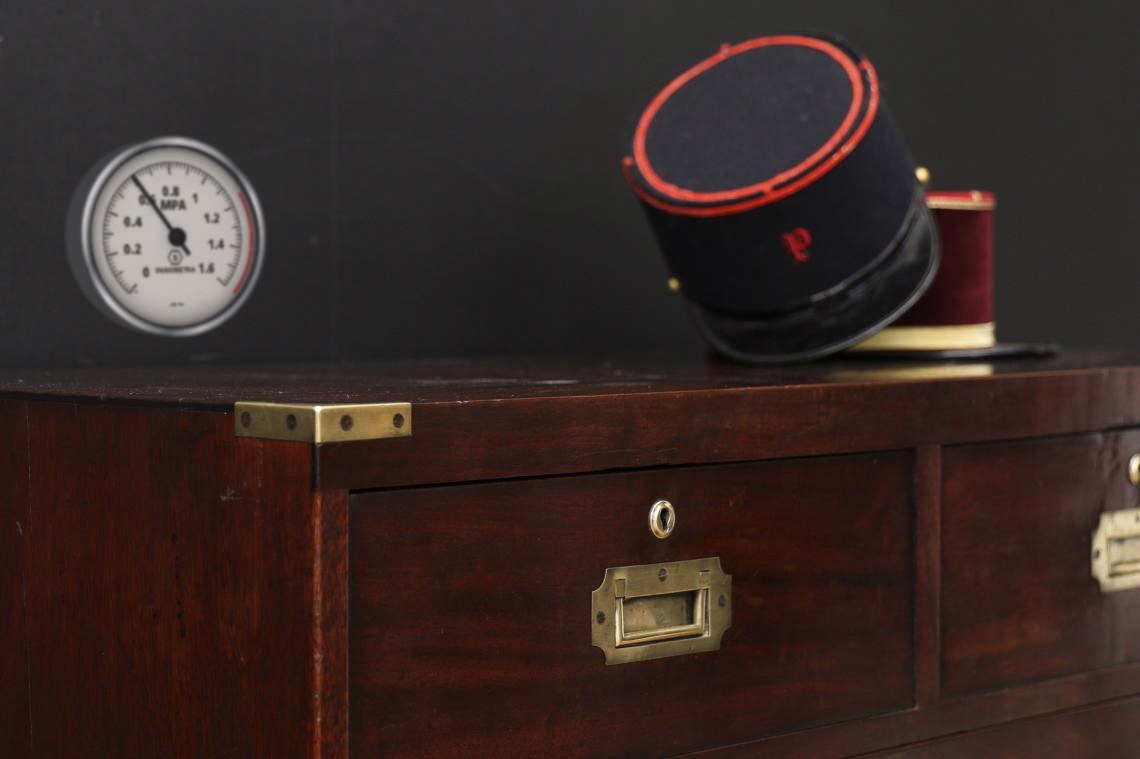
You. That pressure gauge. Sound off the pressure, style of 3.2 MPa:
0.6 MPa
